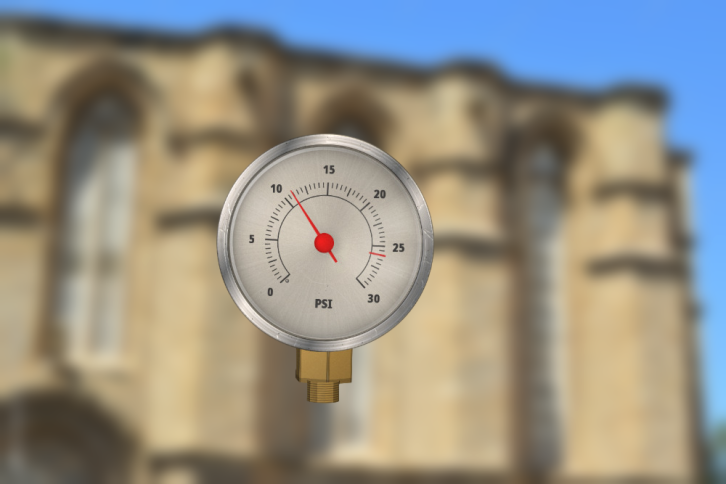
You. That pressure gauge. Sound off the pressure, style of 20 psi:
11 psi
